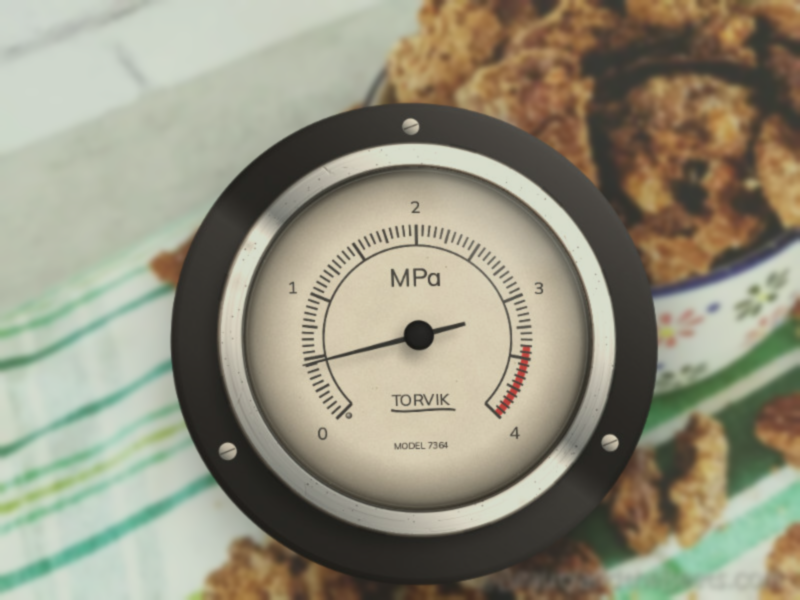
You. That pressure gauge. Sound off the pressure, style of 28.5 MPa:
0.45 MPa
